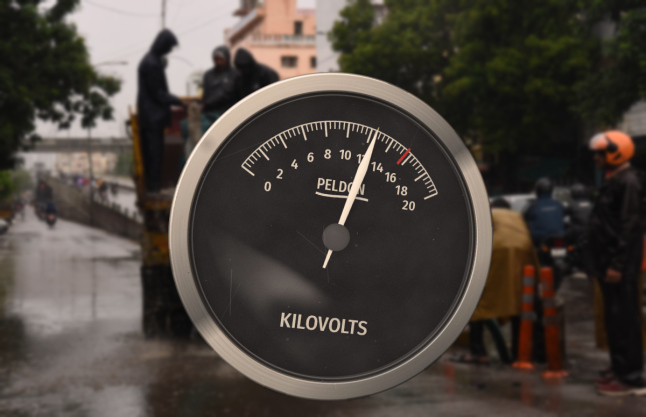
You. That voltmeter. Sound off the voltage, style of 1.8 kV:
12.4 kV
